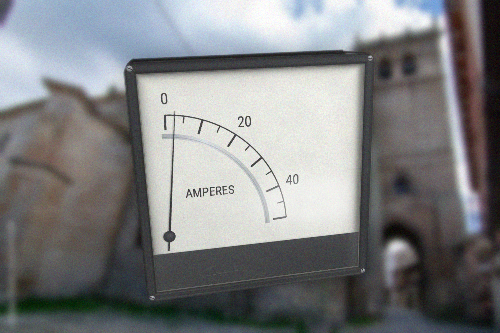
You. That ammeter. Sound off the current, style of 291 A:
2.5 A
